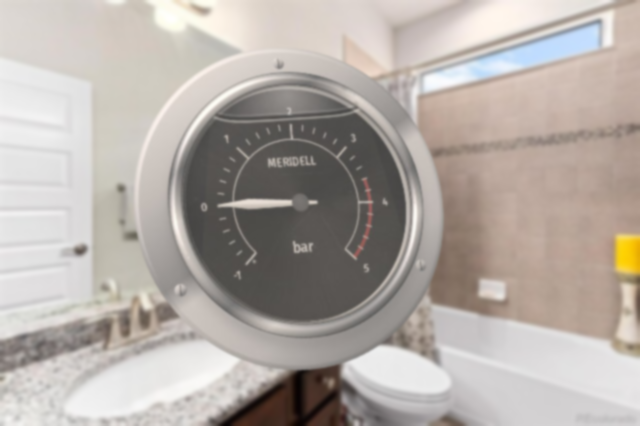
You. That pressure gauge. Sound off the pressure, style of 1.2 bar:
0 bar
